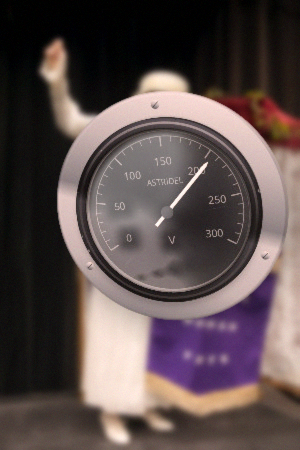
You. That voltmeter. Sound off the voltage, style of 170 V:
205 V
